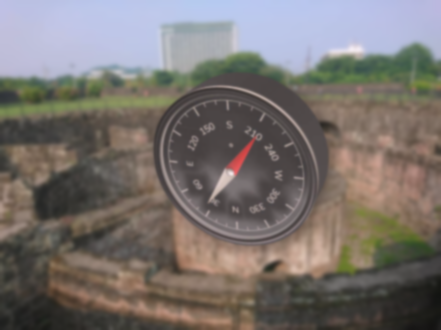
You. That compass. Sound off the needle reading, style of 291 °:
215 °
